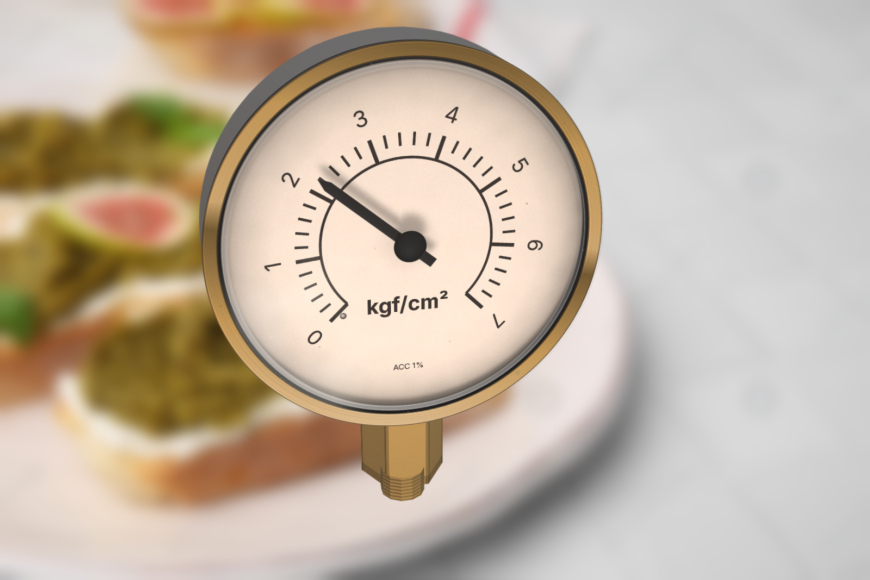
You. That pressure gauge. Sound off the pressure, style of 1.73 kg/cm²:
2.2 kg/cm²
